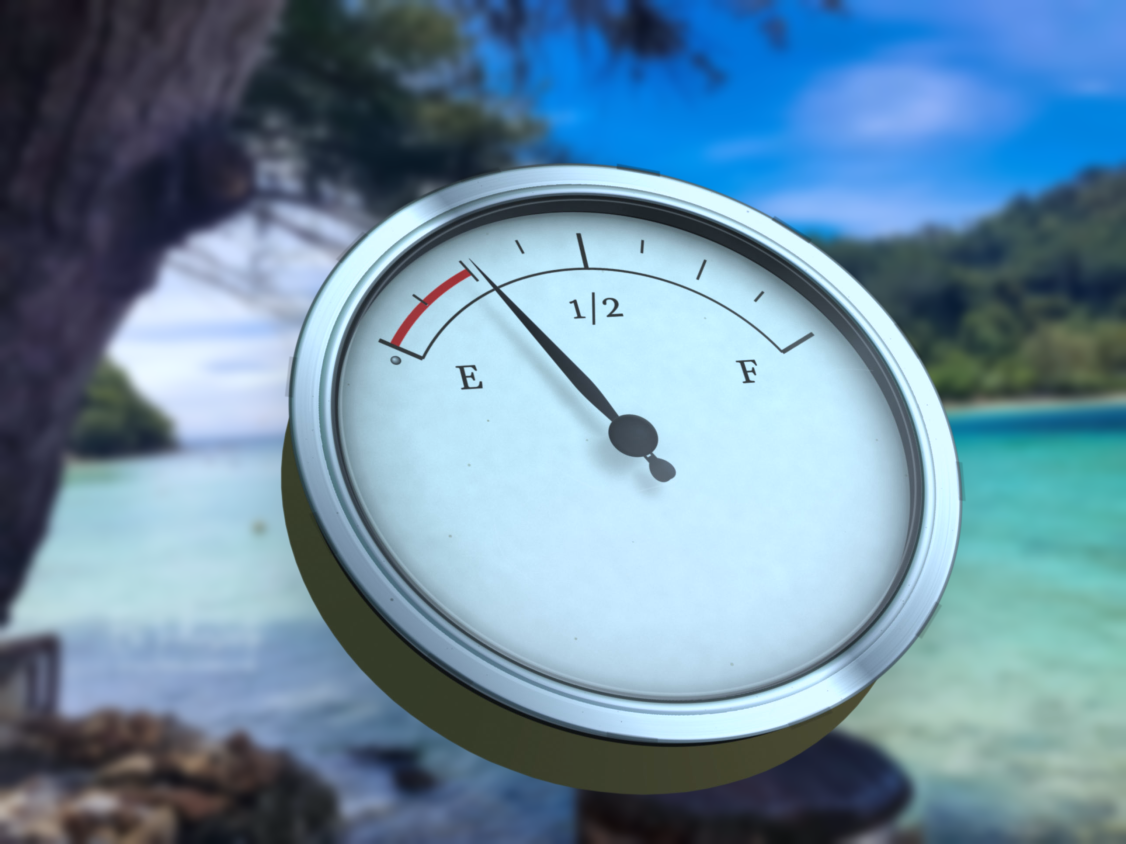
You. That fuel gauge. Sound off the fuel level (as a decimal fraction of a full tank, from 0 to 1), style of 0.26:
0.25
